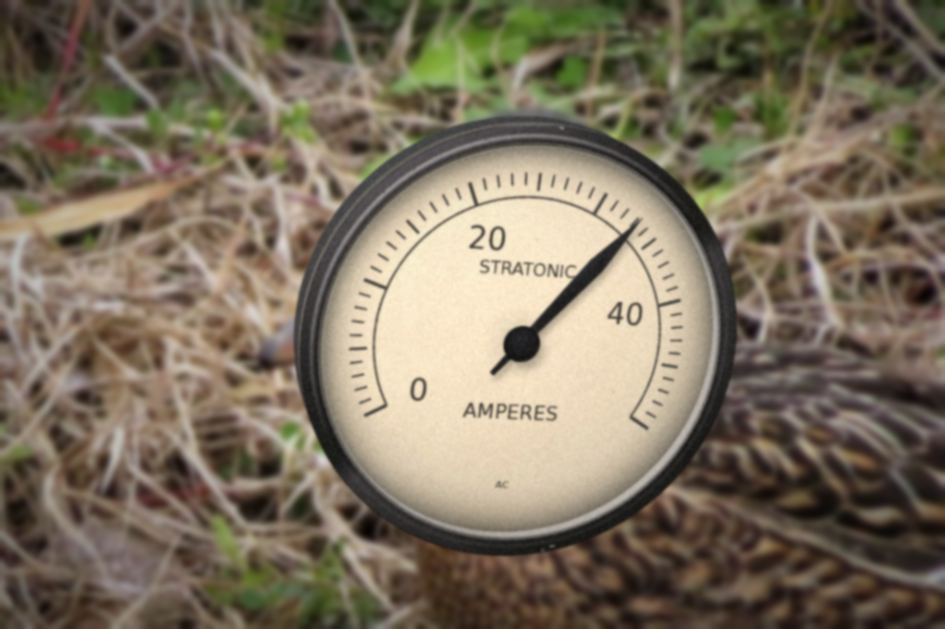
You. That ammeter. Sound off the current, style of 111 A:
33 A
